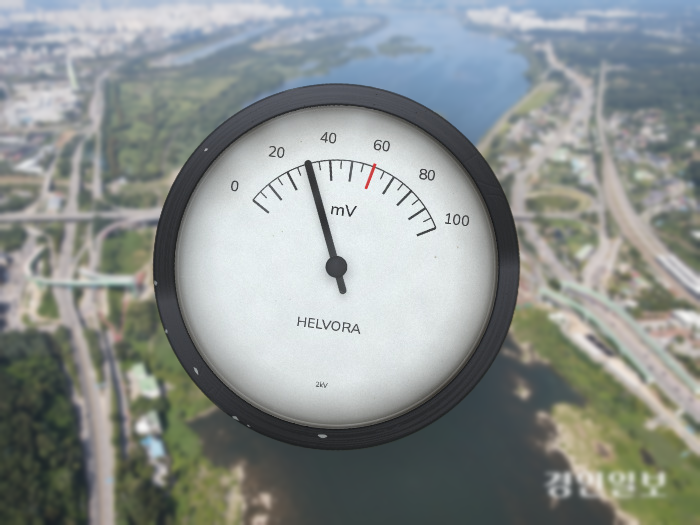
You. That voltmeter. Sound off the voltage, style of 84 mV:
30 mV
